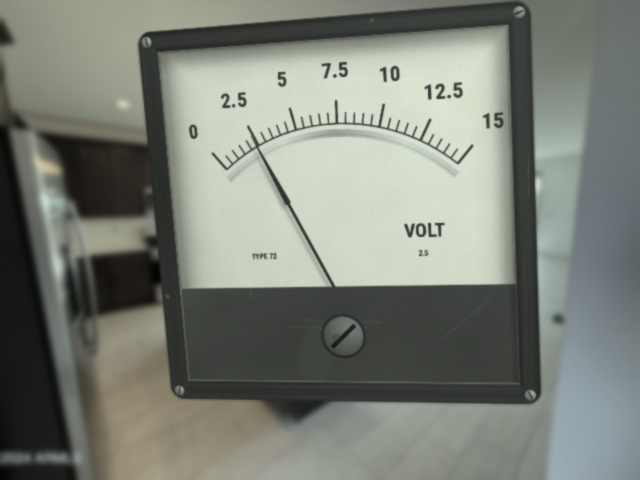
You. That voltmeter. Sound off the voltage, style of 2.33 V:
2.5 V
